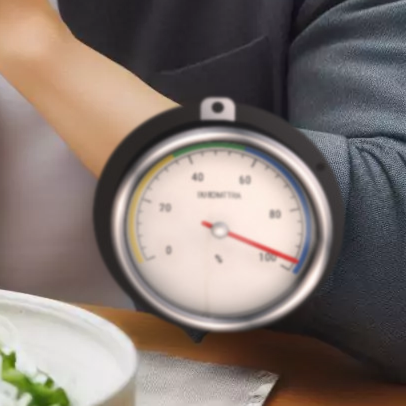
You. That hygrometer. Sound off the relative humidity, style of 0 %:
96 %
